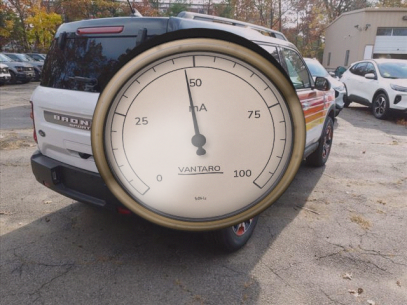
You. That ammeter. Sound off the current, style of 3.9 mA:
47.5 mA
